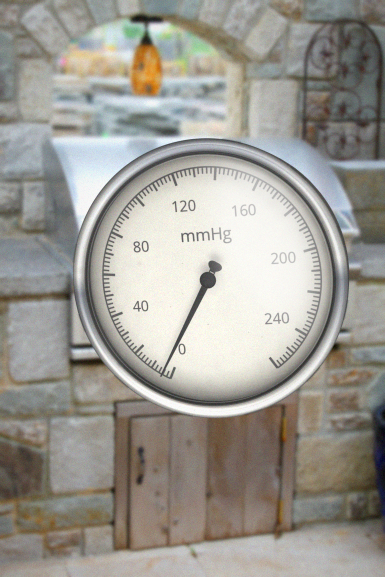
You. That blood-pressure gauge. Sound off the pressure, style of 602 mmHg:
4 mmHg
